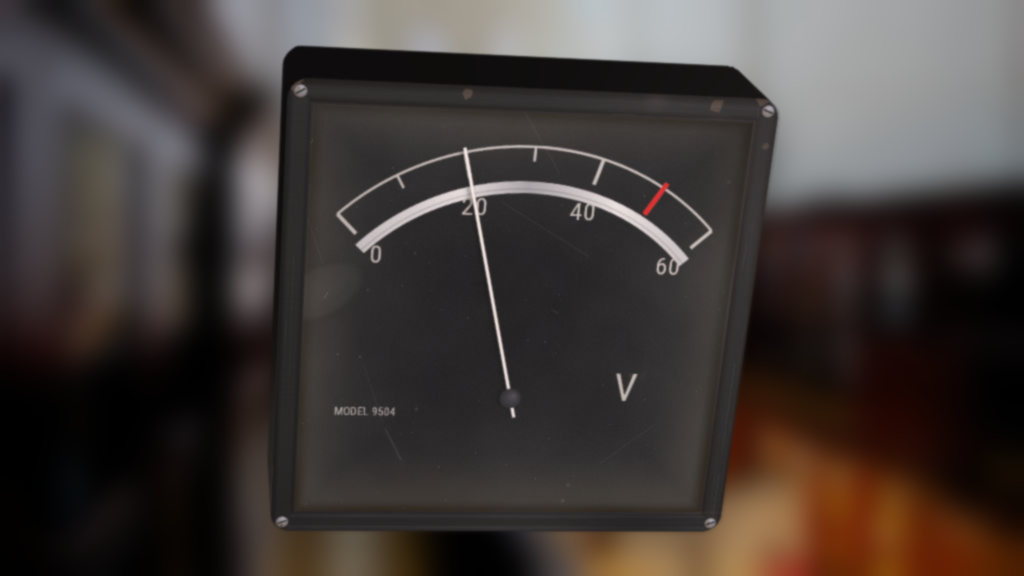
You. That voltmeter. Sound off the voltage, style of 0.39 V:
20 V
